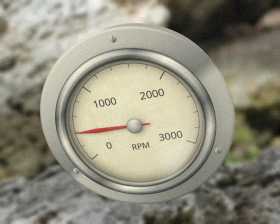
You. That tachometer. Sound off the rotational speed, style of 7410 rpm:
400 rpm
